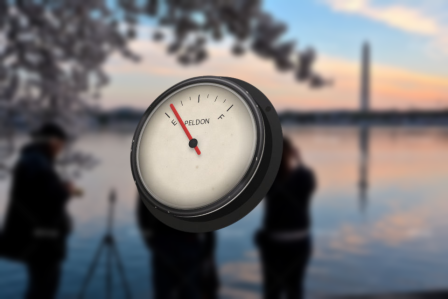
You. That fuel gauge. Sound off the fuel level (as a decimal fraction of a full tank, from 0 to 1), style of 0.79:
0.125
